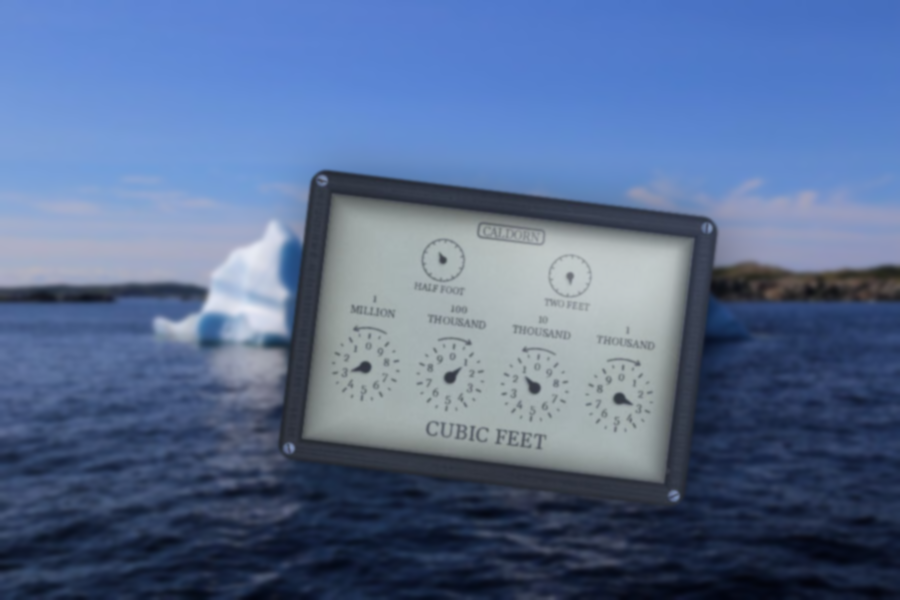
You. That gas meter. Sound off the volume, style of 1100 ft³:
311300 ft³
